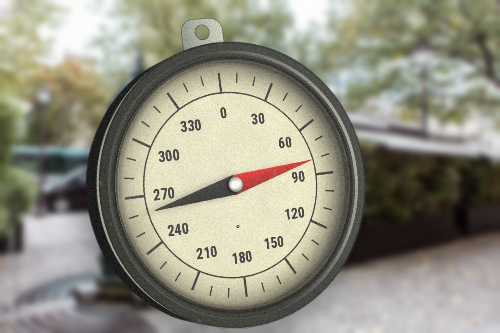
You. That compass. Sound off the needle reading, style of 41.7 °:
80 °
